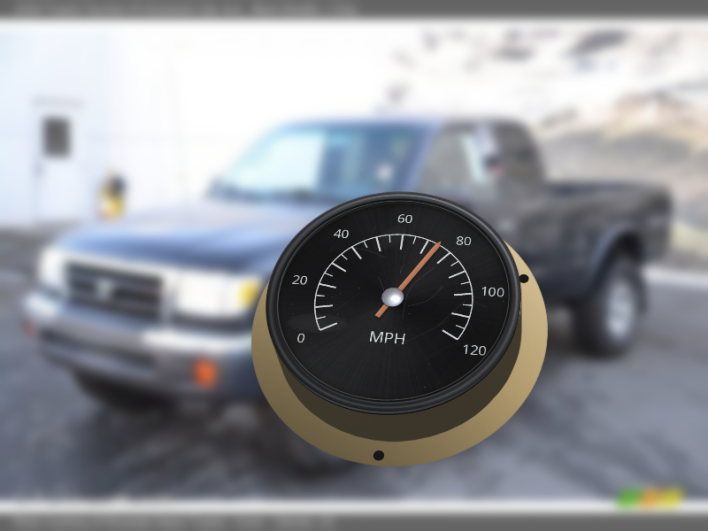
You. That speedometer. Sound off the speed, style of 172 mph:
75 mph
